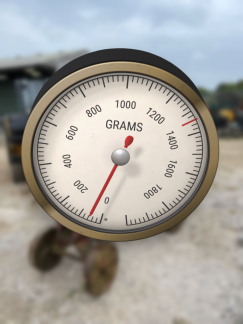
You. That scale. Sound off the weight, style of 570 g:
60 g
